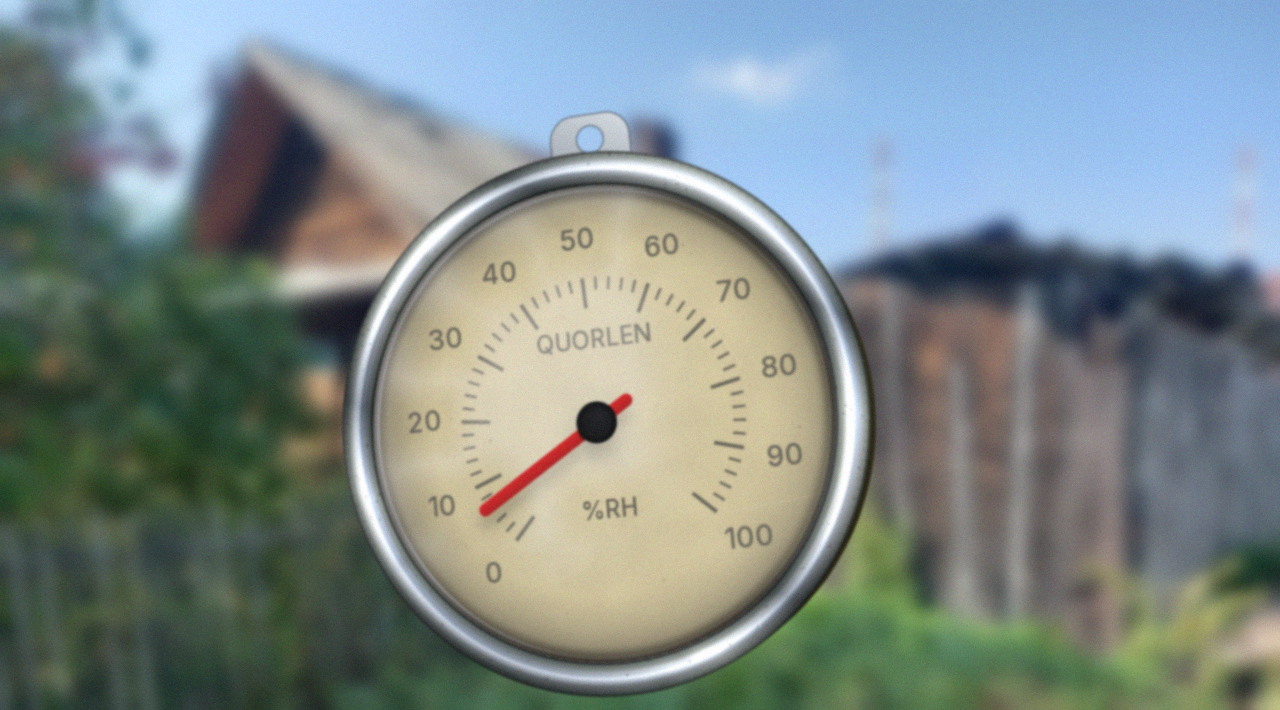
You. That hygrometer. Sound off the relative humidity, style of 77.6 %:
6 %
